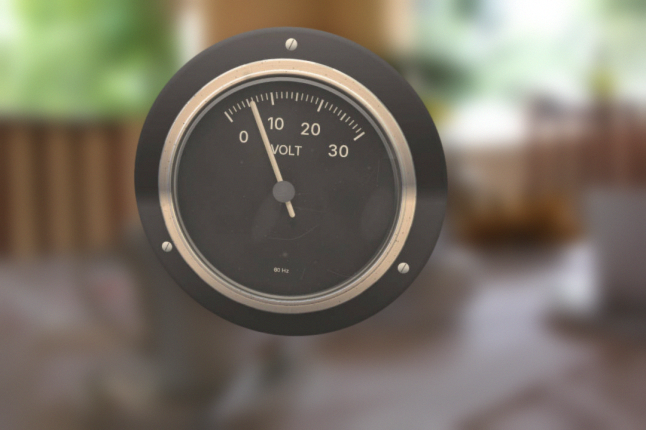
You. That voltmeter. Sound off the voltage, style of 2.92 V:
6 V
